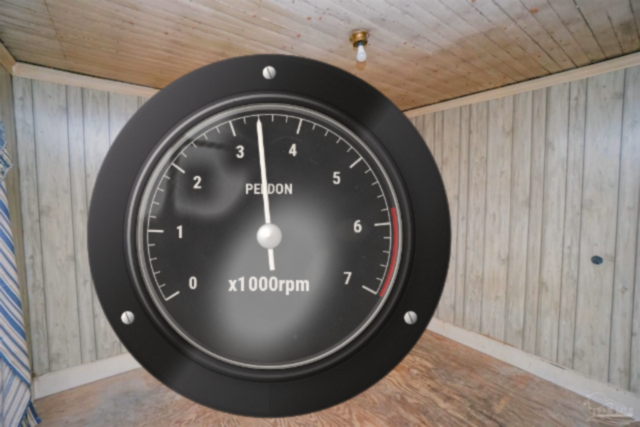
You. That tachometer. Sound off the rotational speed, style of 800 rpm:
3400 rpm
